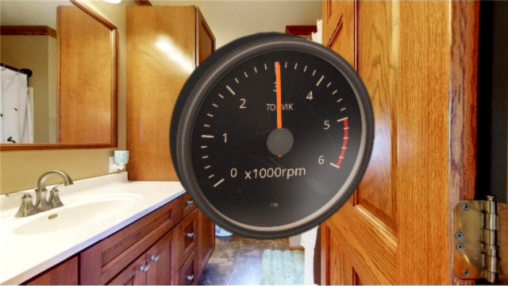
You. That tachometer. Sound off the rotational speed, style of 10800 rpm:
3000 rpm
